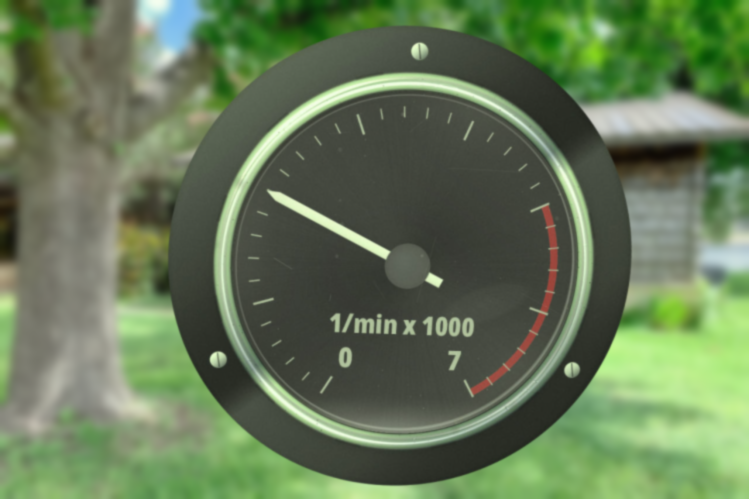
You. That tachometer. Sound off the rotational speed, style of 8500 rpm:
2000 rpm
